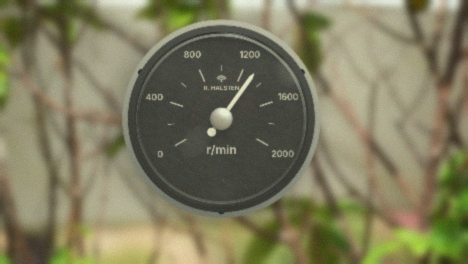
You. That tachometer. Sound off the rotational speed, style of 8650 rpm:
1300 rpm
